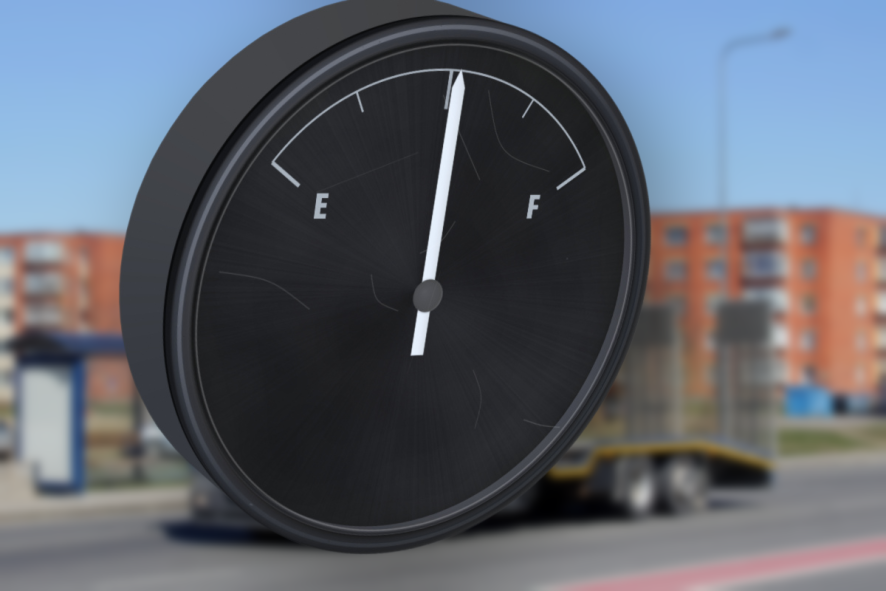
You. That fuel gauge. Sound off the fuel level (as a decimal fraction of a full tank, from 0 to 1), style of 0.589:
0.5
